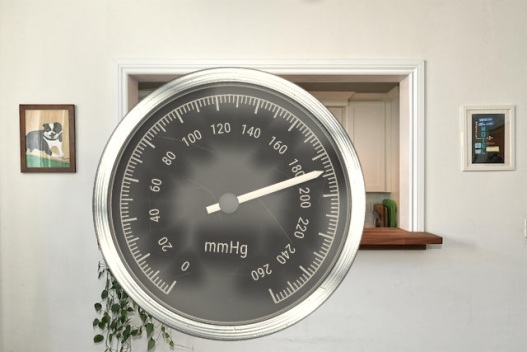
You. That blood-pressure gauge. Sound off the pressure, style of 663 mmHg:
188 mmHg
